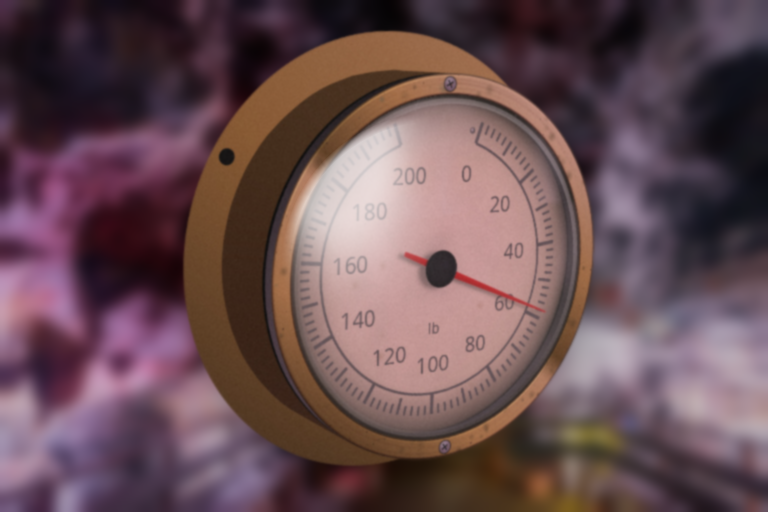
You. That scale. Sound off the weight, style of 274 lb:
58 lb
